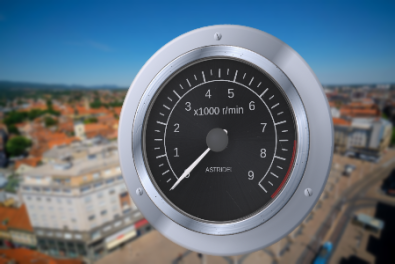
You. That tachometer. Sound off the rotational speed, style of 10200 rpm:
0 rpm
